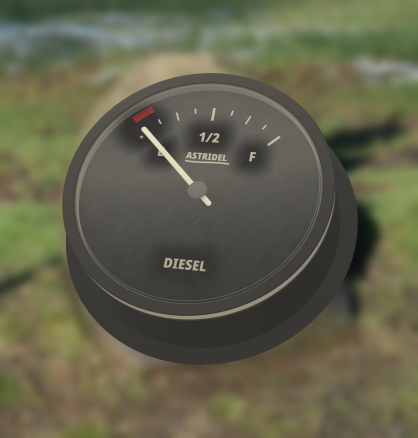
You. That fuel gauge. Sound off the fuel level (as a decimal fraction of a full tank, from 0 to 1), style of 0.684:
0
